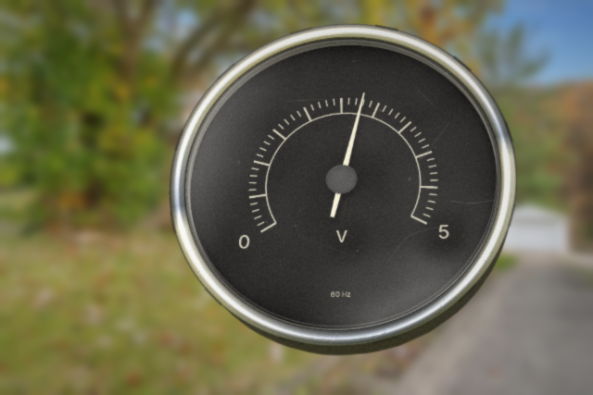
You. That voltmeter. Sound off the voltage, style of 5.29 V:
2.8 V
